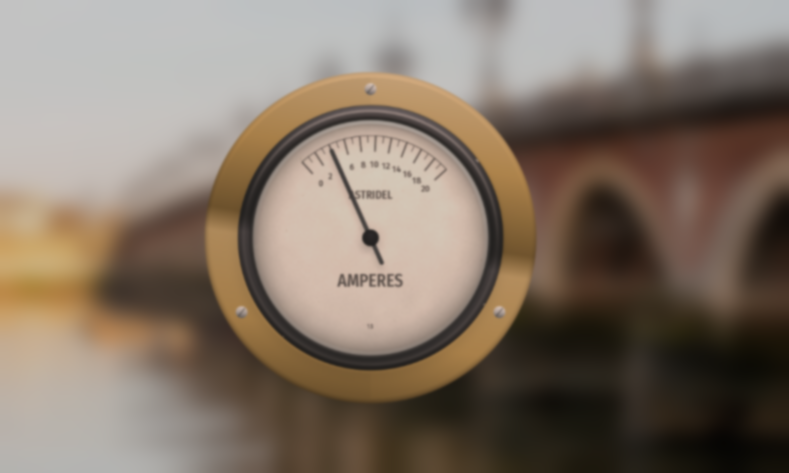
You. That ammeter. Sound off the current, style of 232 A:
4 A
